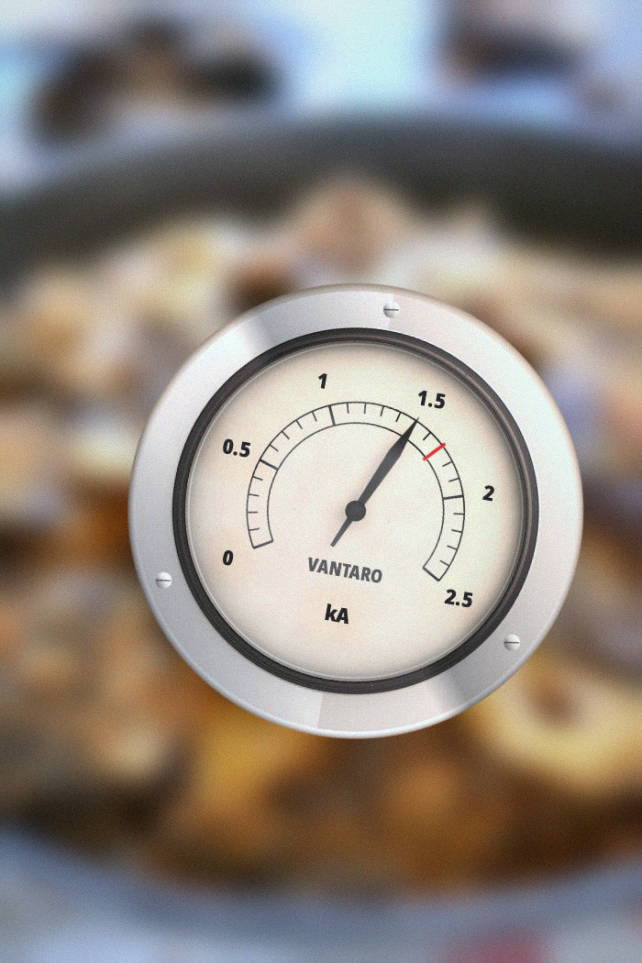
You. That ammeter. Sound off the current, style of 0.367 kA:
1.5 kA
